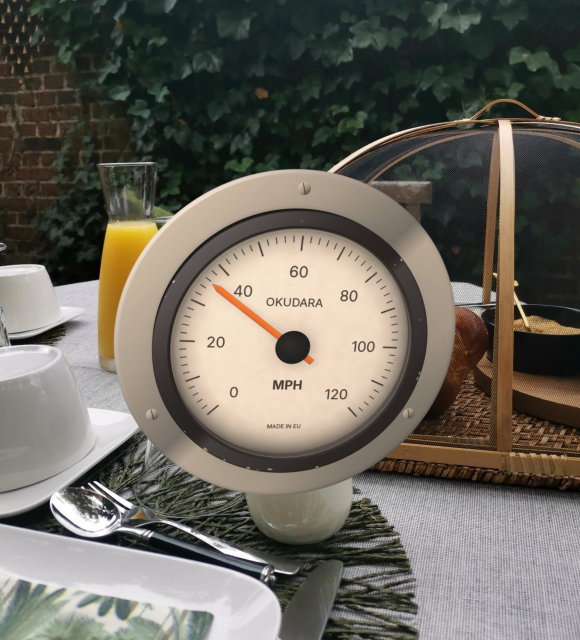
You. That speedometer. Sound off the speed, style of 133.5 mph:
36 mph
